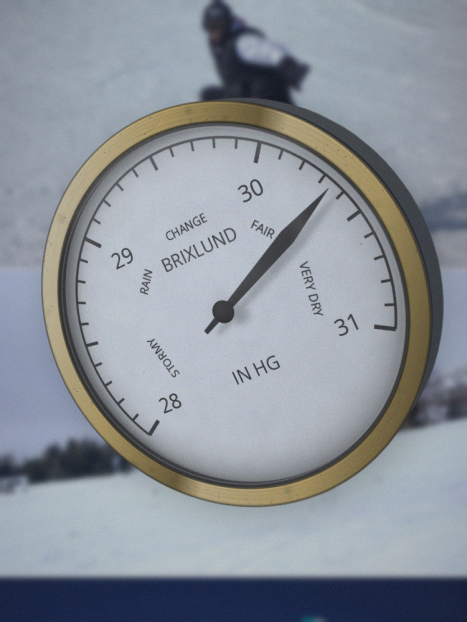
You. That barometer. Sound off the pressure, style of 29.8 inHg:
30.35 inHg
